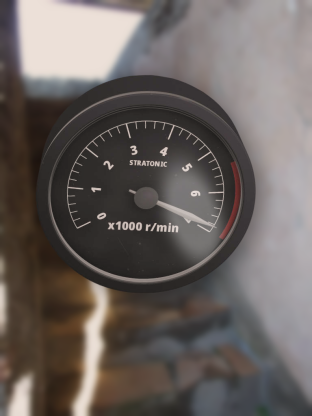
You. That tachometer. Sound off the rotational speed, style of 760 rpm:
6800 rpm
